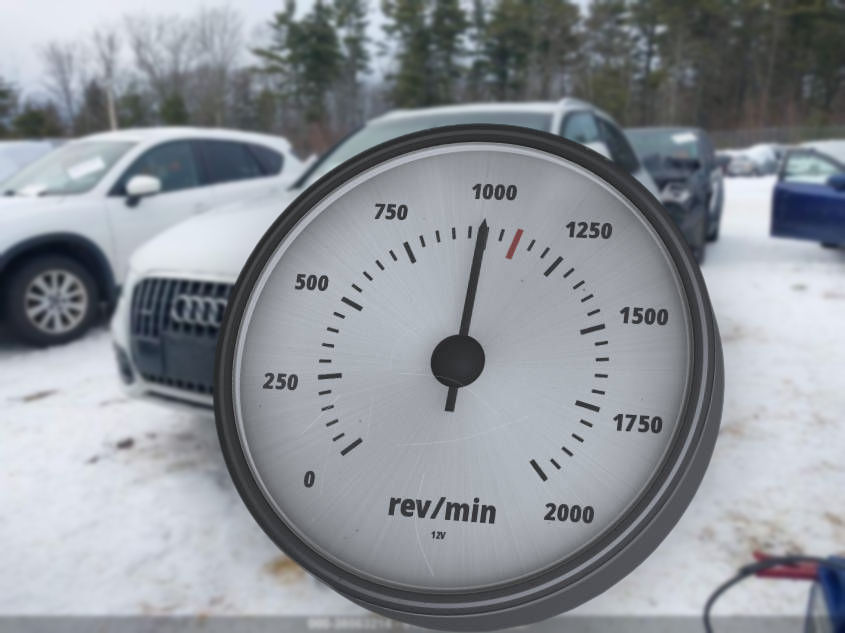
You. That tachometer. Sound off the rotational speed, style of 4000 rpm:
1000 rpm
